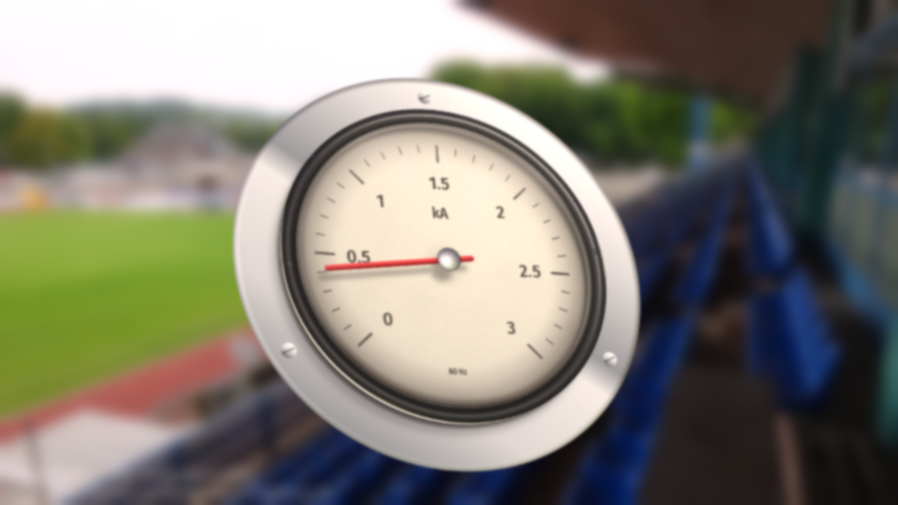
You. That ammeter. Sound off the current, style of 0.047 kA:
0.4 kA
